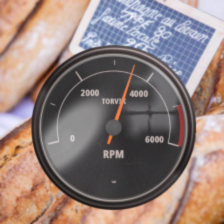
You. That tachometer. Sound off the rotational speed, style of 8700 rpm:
3500 rpm
